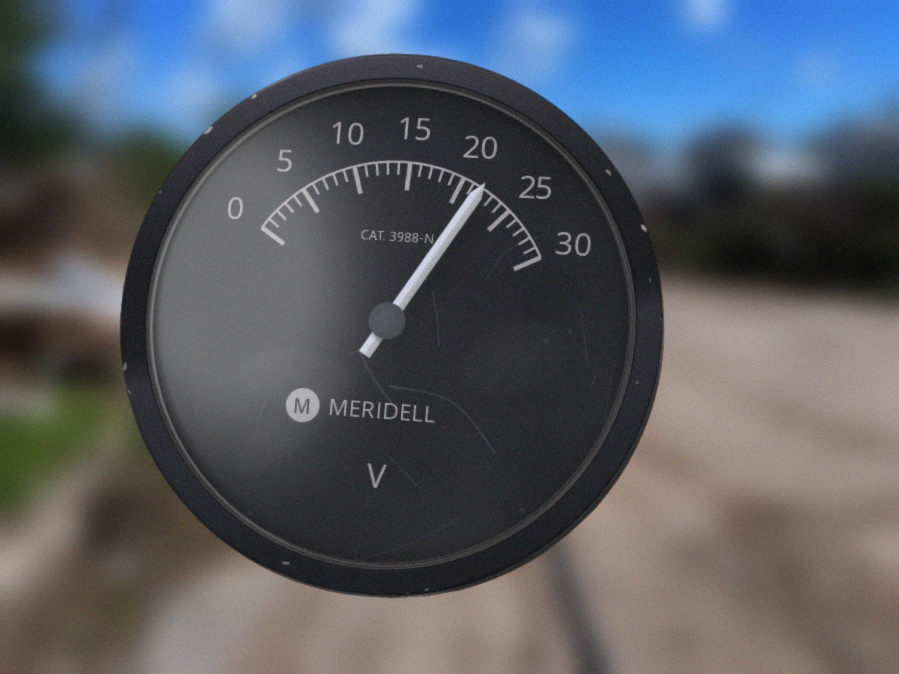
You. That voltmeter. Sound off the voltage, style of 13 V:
22 V
